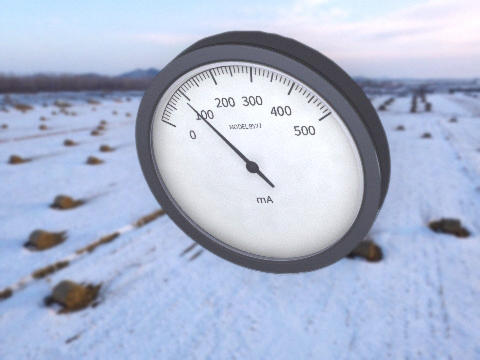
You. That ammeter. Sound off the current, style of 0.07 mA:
100 mA
